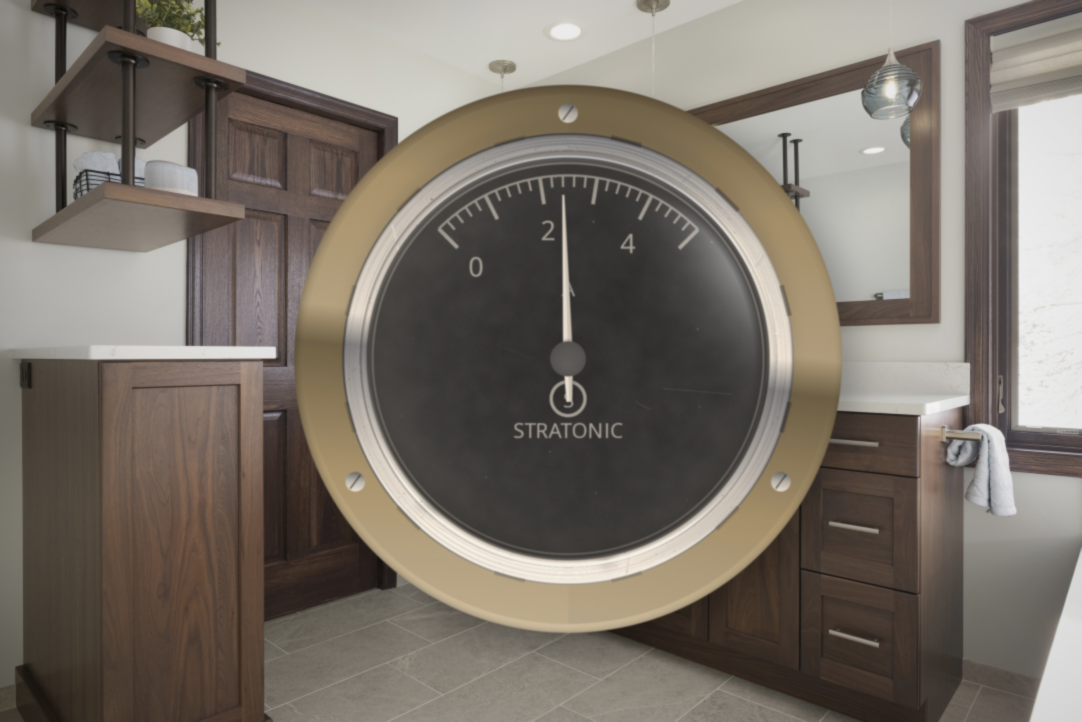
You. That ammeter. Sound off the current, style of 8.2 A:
2.4 A
